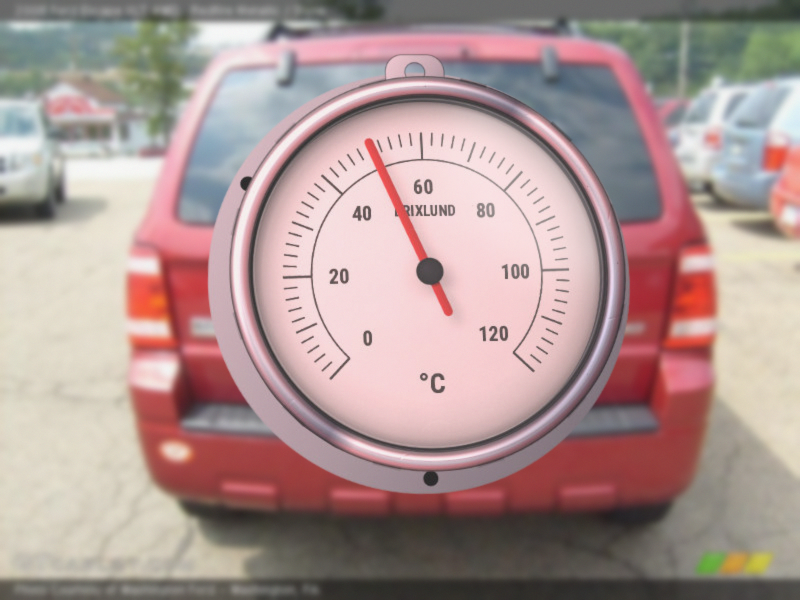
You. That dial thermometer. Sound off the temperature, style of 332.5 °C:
50 °C
